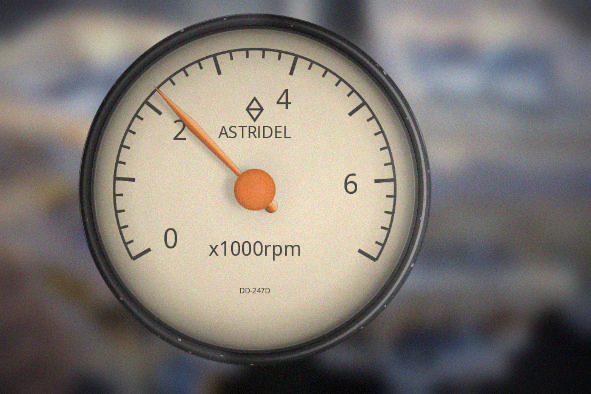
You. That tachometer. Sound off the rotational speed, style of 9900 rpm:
2200 rpm
